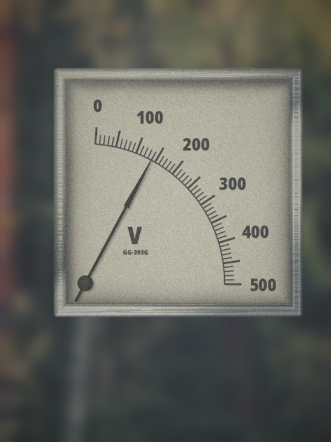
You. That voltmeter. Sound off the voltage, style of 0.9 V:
140 V
